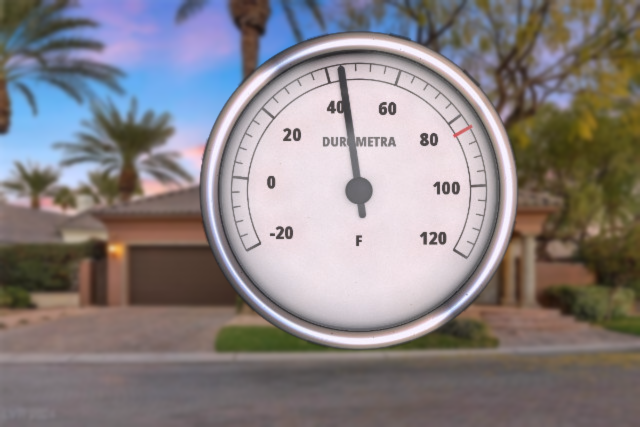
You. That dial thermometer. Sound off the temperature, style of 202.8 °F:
44 °F
